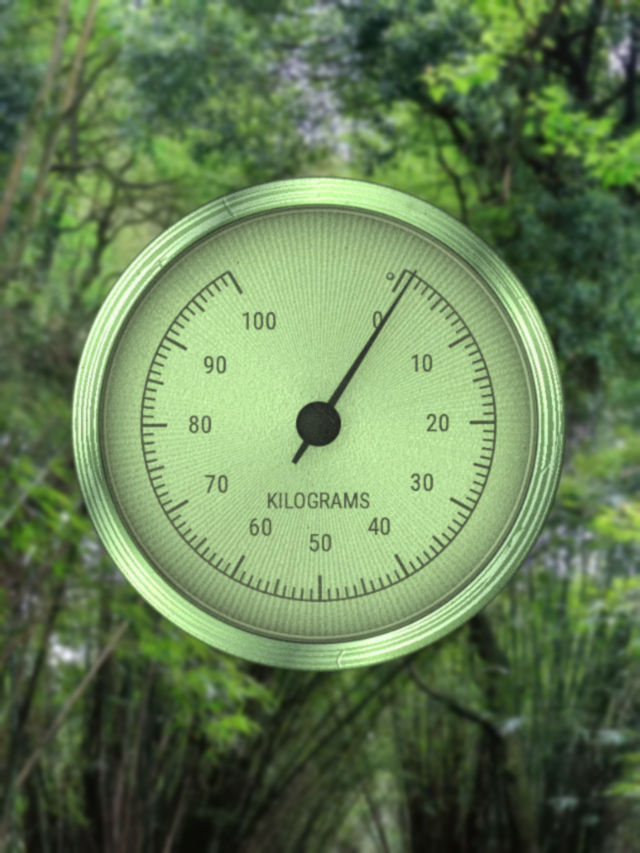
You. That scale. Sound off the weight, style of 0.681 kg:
1 kg
